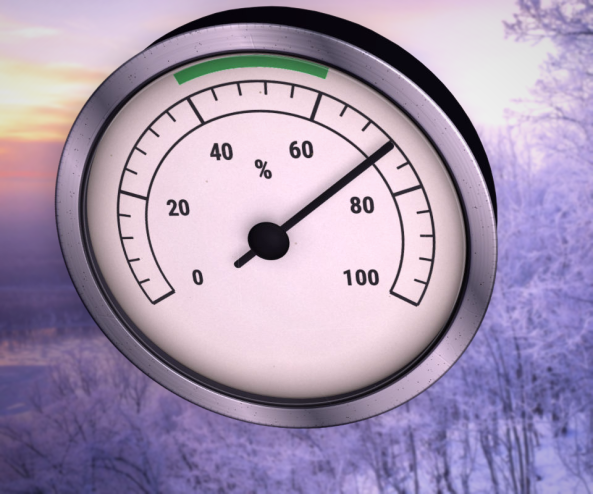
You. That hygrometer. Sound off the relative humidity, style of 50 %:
72 %
